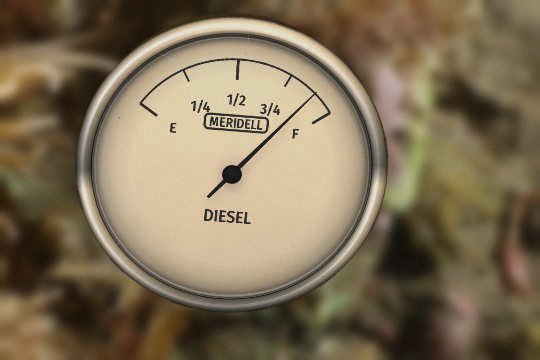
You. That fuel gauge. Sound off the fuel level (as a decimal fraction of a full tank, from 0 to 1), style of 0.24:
0.875
